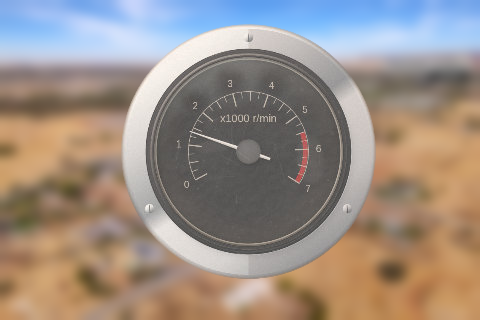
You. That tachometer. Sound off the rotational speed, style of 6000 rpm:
1375 rpm
